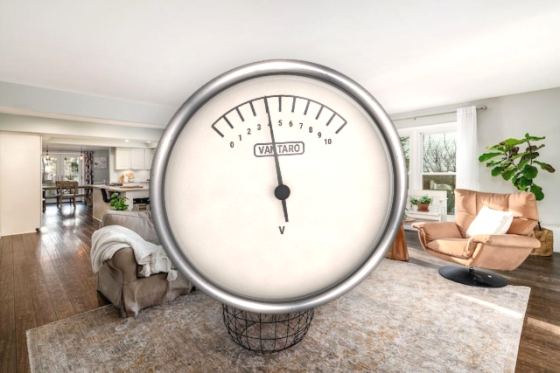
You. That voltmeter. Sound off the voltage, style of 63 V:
4 V
